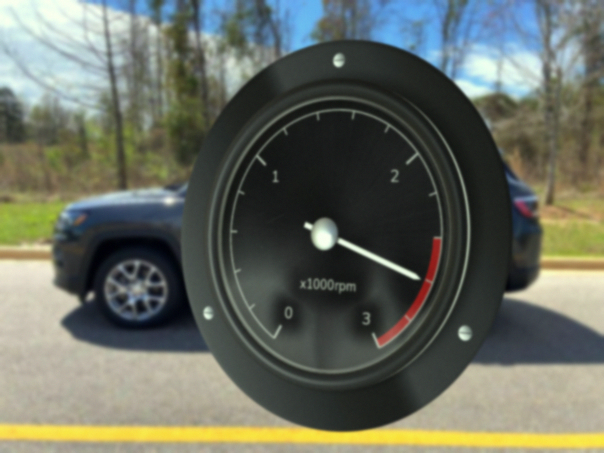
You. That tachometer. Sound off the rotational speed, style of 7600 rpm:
2600 rpm
